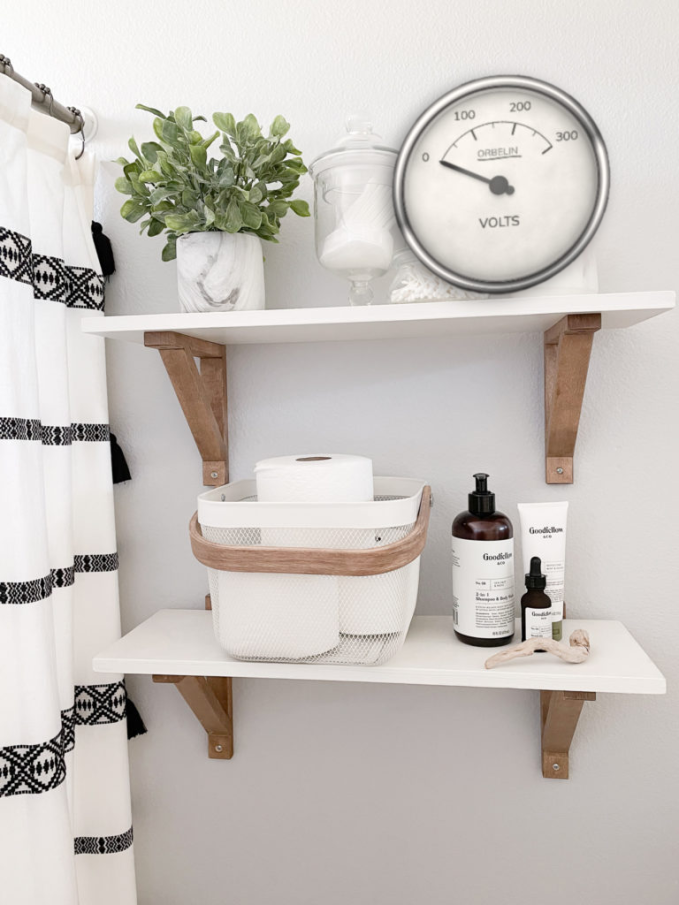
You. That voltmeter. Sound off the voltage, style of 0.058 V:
0 V
